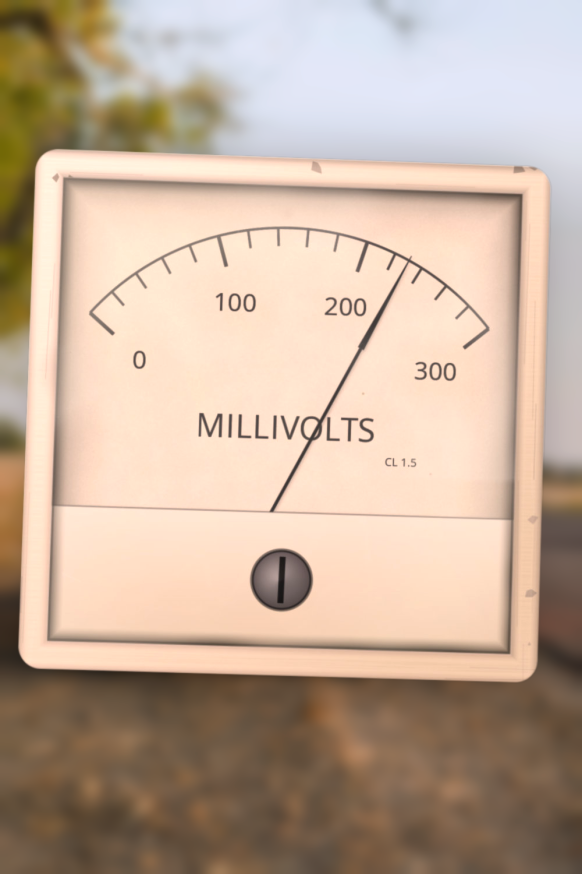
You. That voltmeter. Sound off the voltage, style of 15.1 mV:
230 mV
